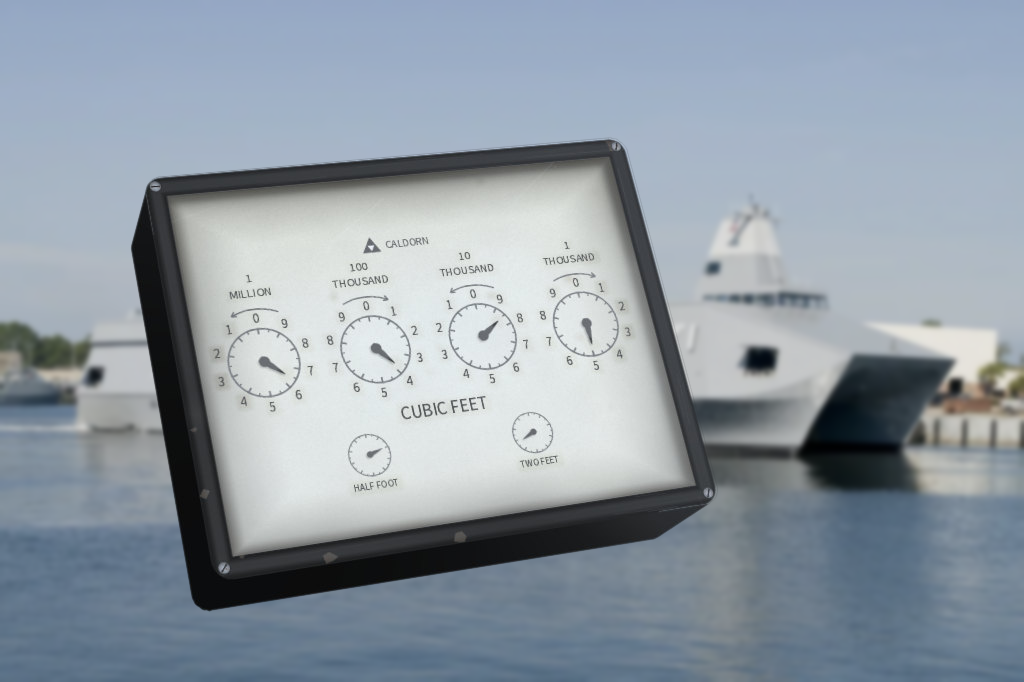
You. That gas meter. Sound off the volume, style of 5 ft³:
638500 ft³
